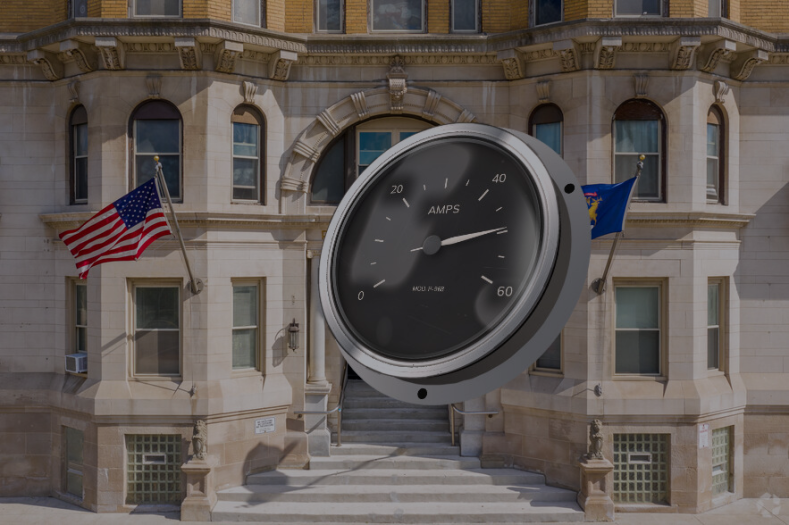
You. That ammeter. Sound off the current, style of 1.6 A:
50 A
